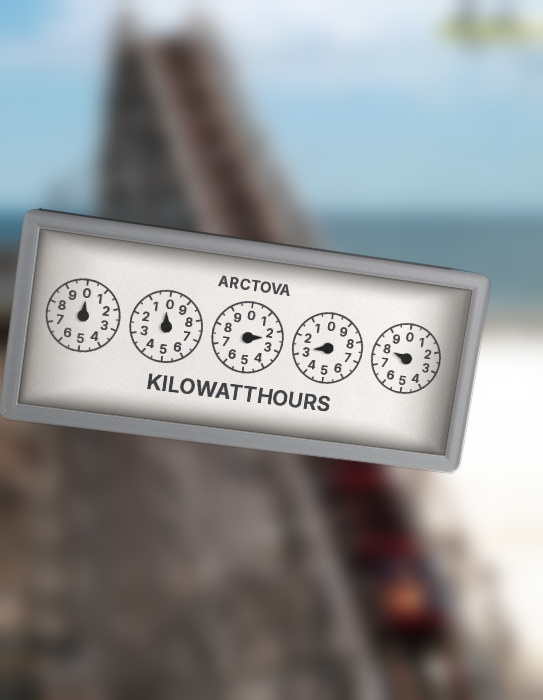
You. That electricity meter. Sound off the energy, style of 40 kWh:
228 kWh
